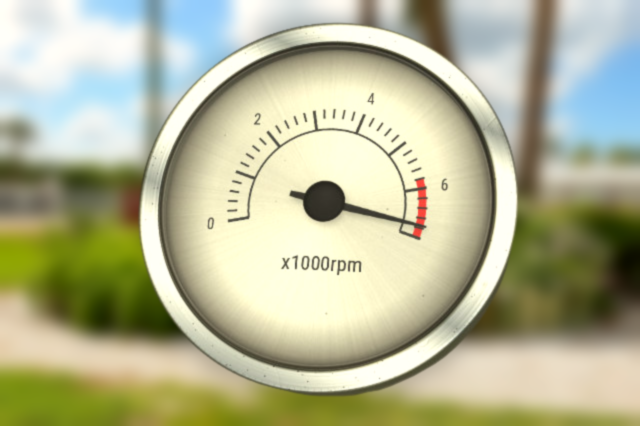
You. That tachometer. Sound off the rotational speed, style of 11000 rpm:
6800 rpm
